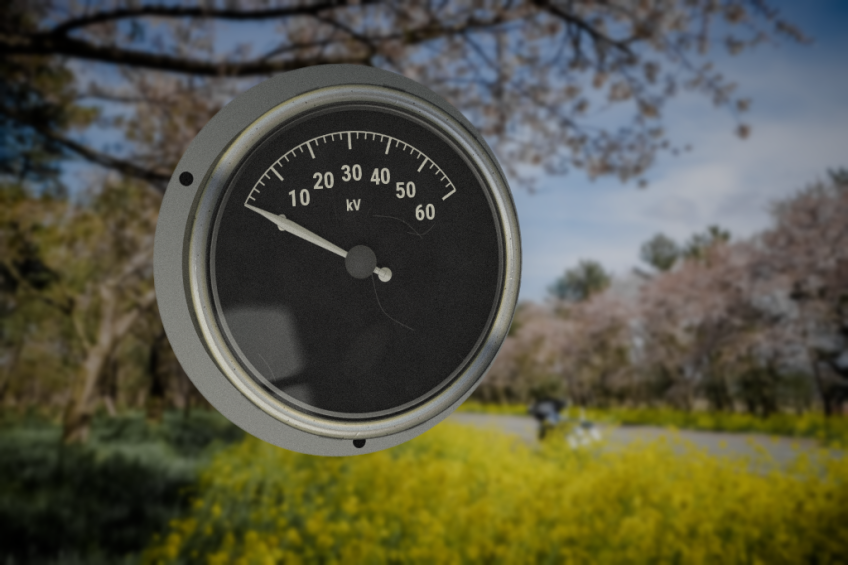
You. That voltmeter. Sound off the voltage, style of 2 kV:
0 kV
